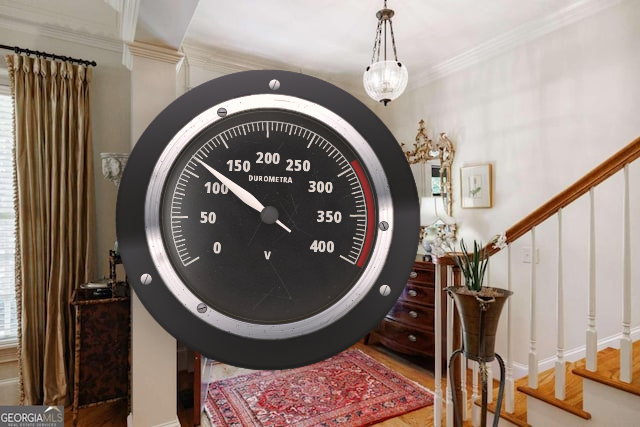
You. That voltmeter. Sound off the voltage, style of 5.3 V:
115 V
